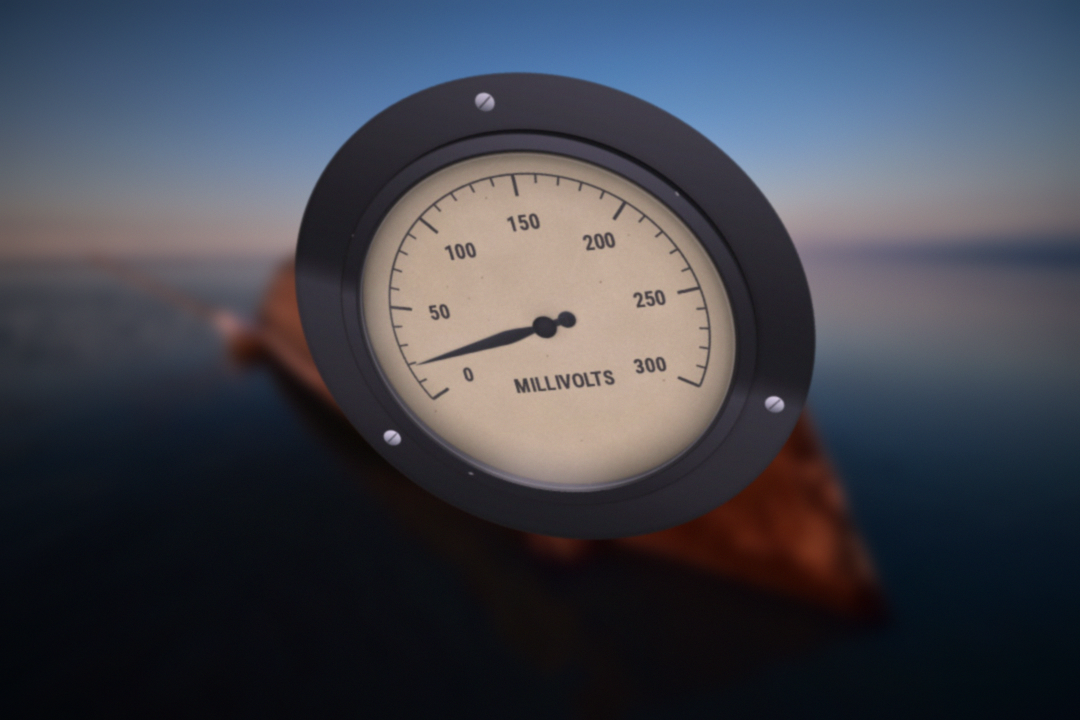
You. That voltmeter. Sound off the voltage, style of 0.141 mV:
20 mV
